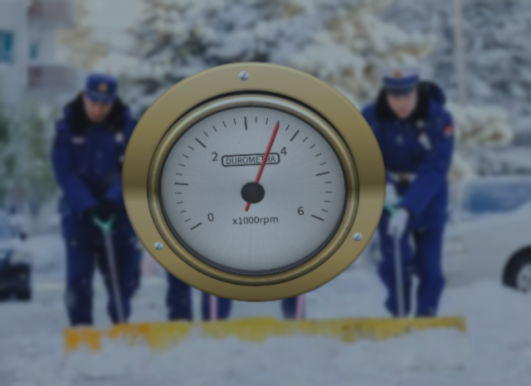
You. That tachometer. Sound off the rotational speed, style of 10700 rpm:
3600 rpm
